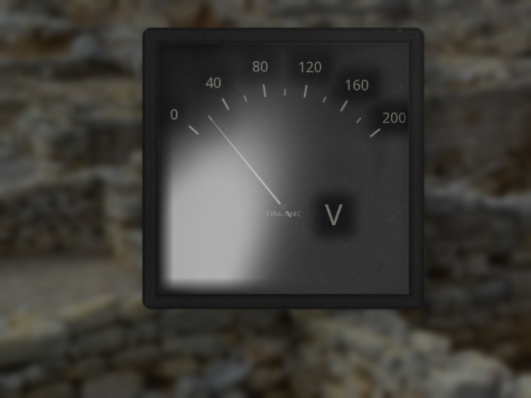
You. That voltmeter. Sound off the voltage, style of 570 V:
20 V
